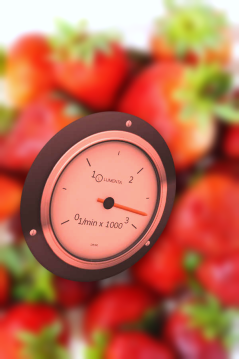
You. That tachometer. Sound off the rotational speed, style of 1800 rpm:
2750 rpm
